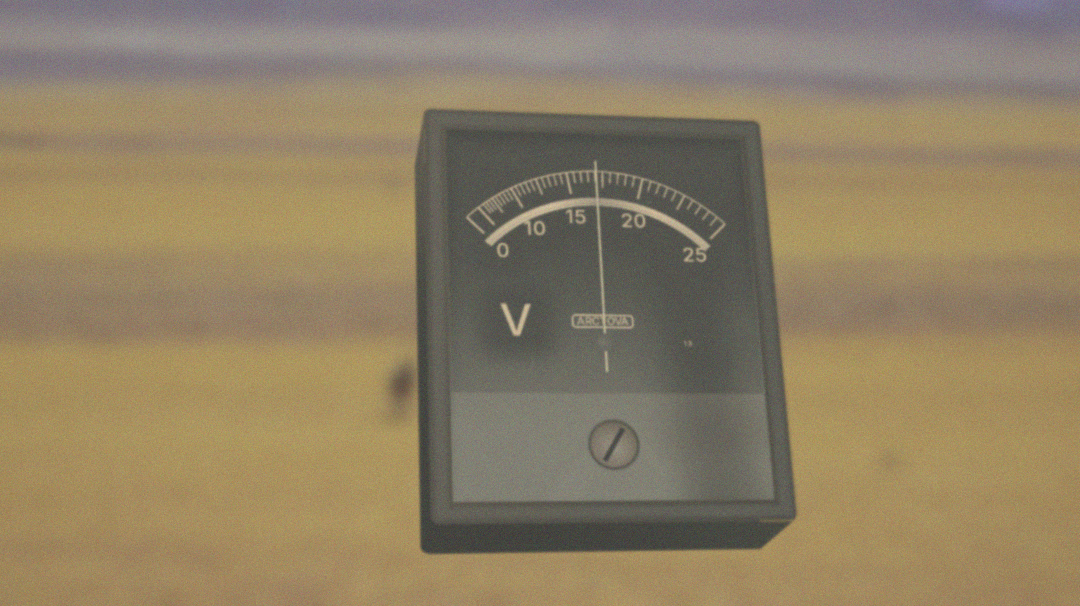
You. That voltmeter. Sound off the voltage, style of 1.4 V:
17 V
